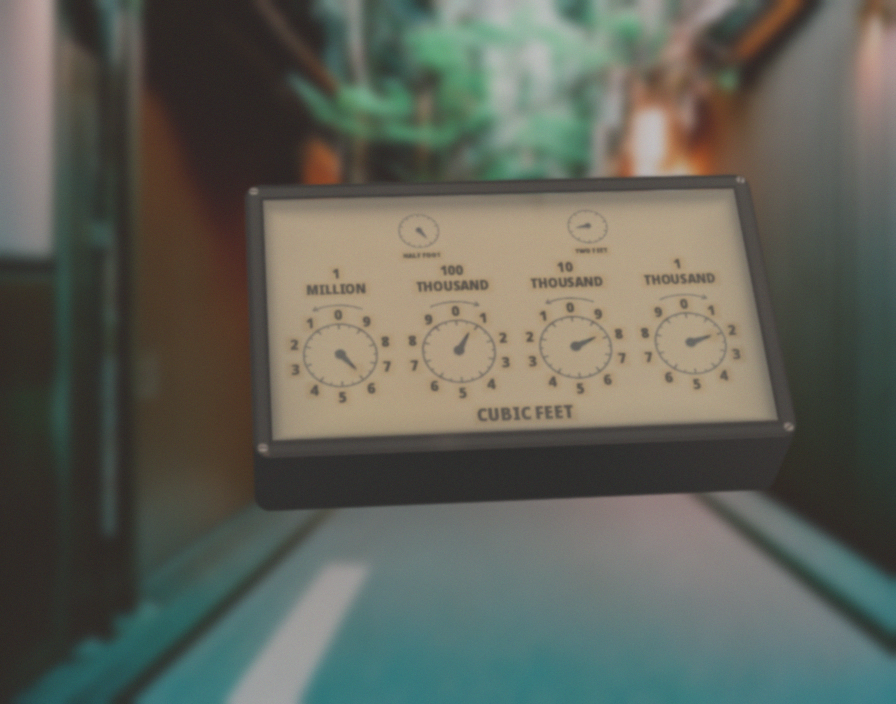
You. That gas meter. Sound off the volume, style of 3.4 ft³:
608200 ft³
